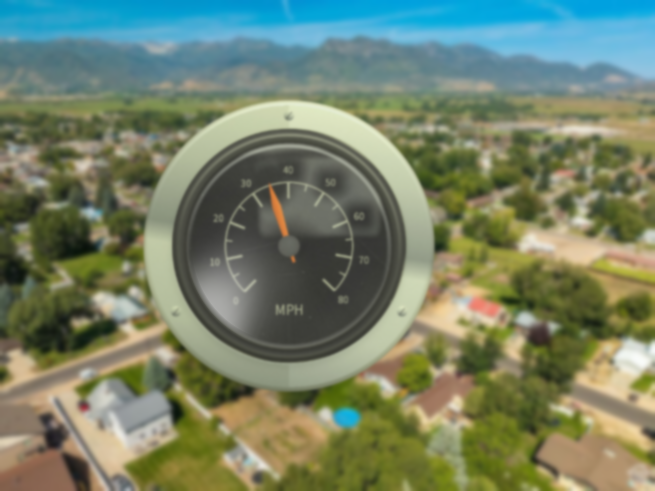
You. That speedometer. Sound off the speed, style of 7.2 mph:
35 mph
